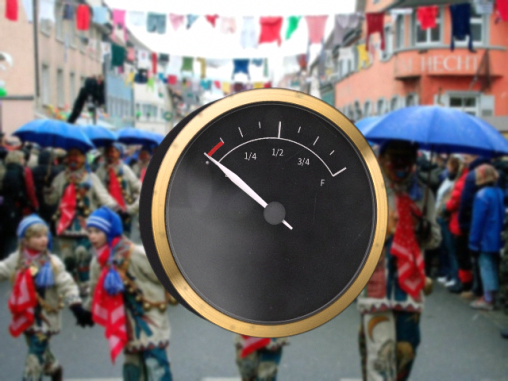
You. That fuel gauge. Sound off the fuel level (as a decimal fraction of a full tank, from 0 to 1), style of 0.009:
0
